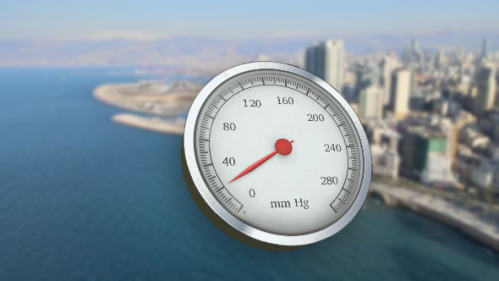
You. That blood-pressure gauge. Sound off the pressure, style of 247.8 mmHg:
20 mmHg
